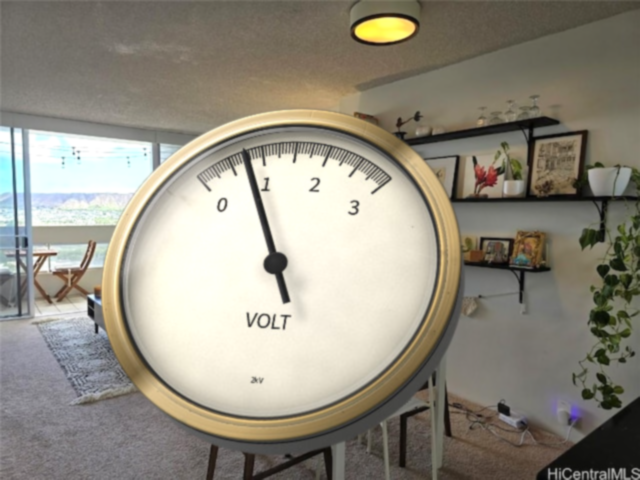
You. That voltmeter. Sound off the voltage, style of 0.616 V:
0.75 V
